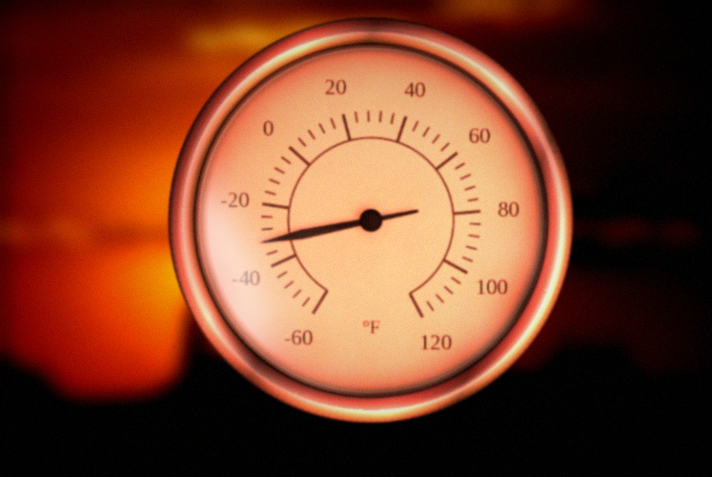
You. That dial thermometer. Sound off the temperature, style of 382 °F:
-32 °F
